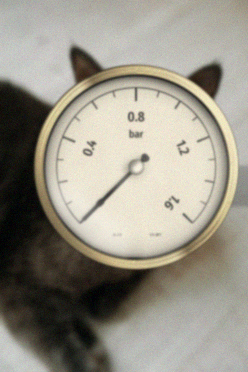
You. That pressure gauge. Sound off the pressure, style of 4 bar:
0 bar
